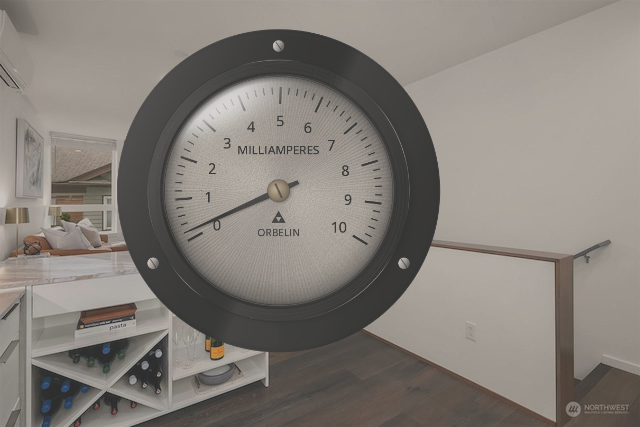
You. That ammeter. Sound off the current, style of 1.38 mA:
0.2 mA
